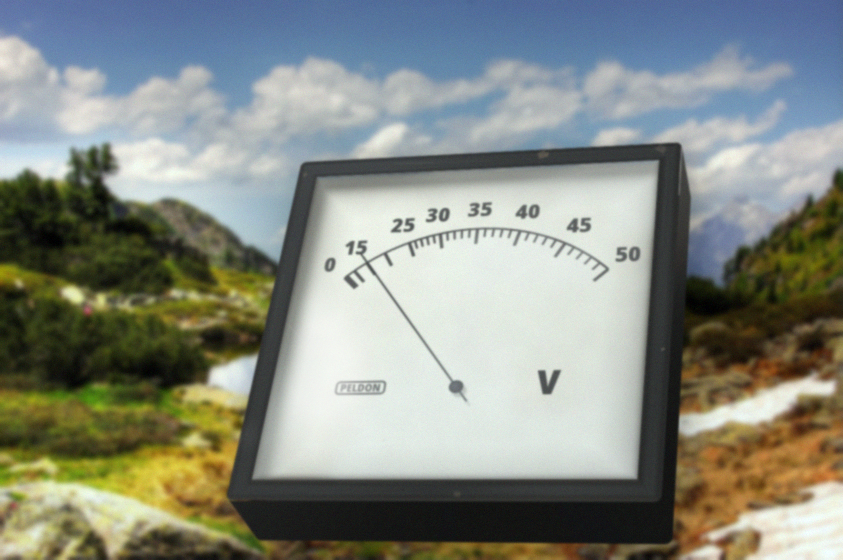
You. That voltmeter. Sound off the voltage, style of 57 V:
15 V
